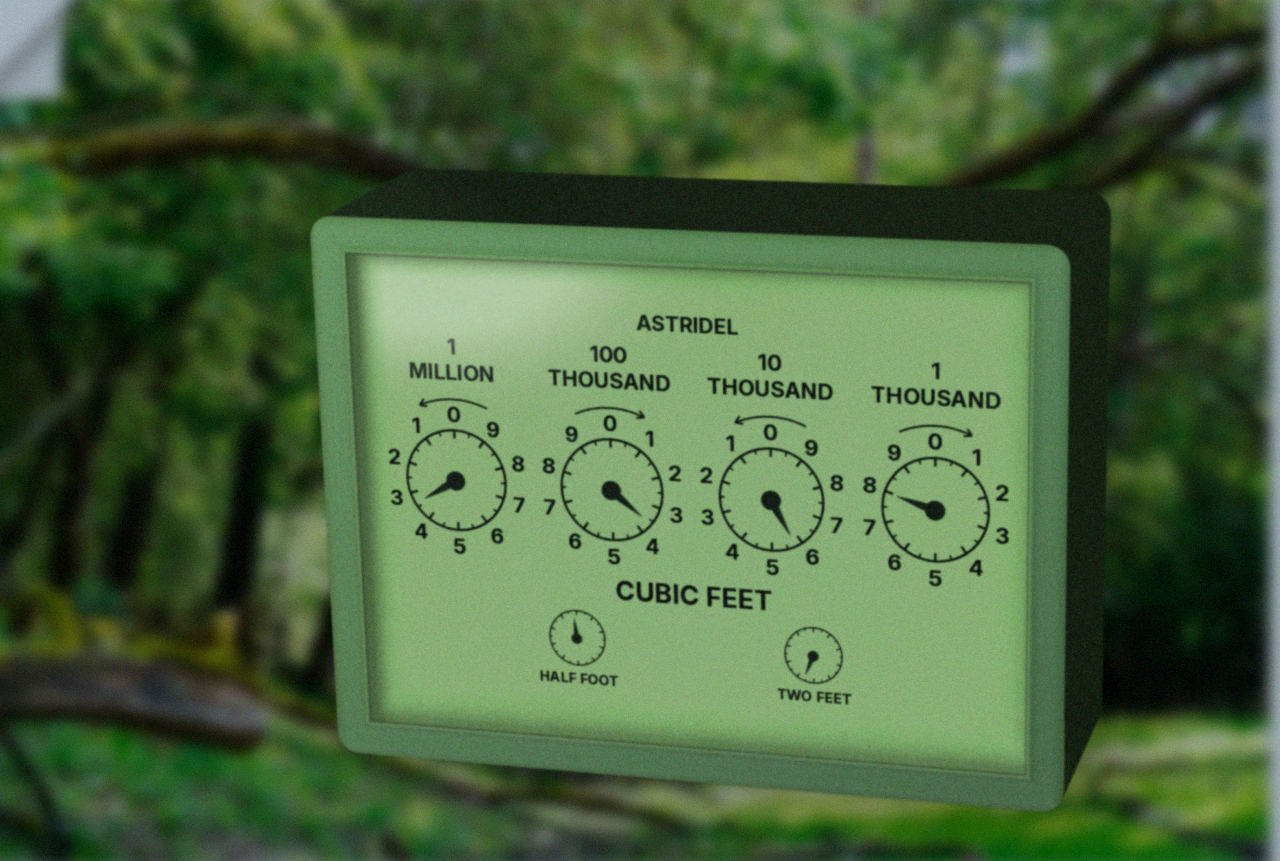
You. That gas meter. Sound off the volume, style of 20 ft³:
335800 ft³
